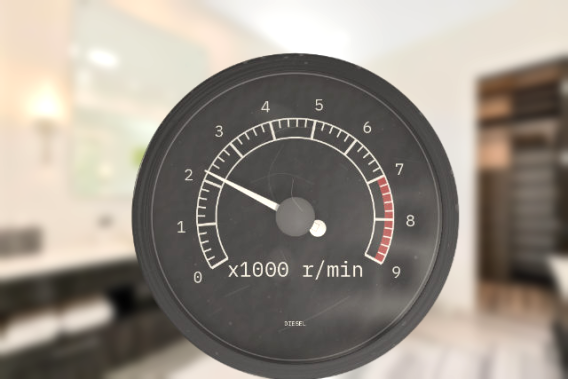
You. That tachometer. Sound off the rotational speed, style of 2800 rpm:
2200 rpm
